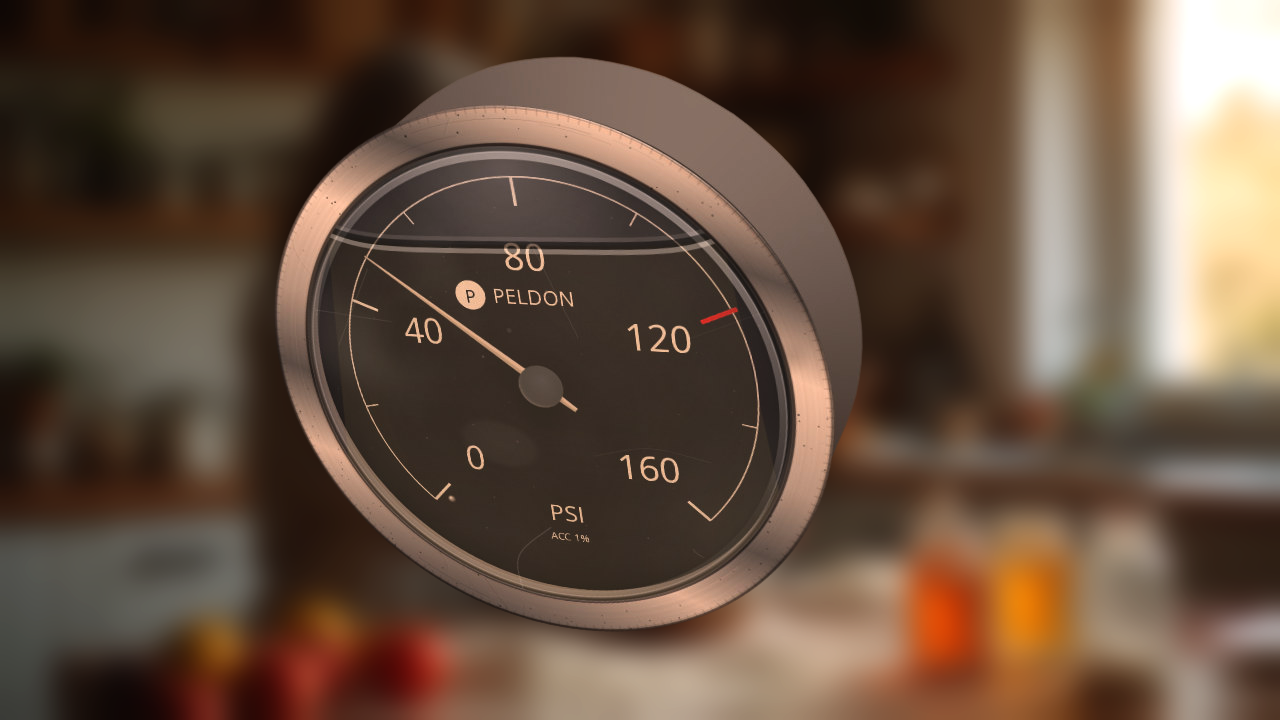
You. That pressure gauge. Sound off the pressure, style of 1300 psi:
50 psi
